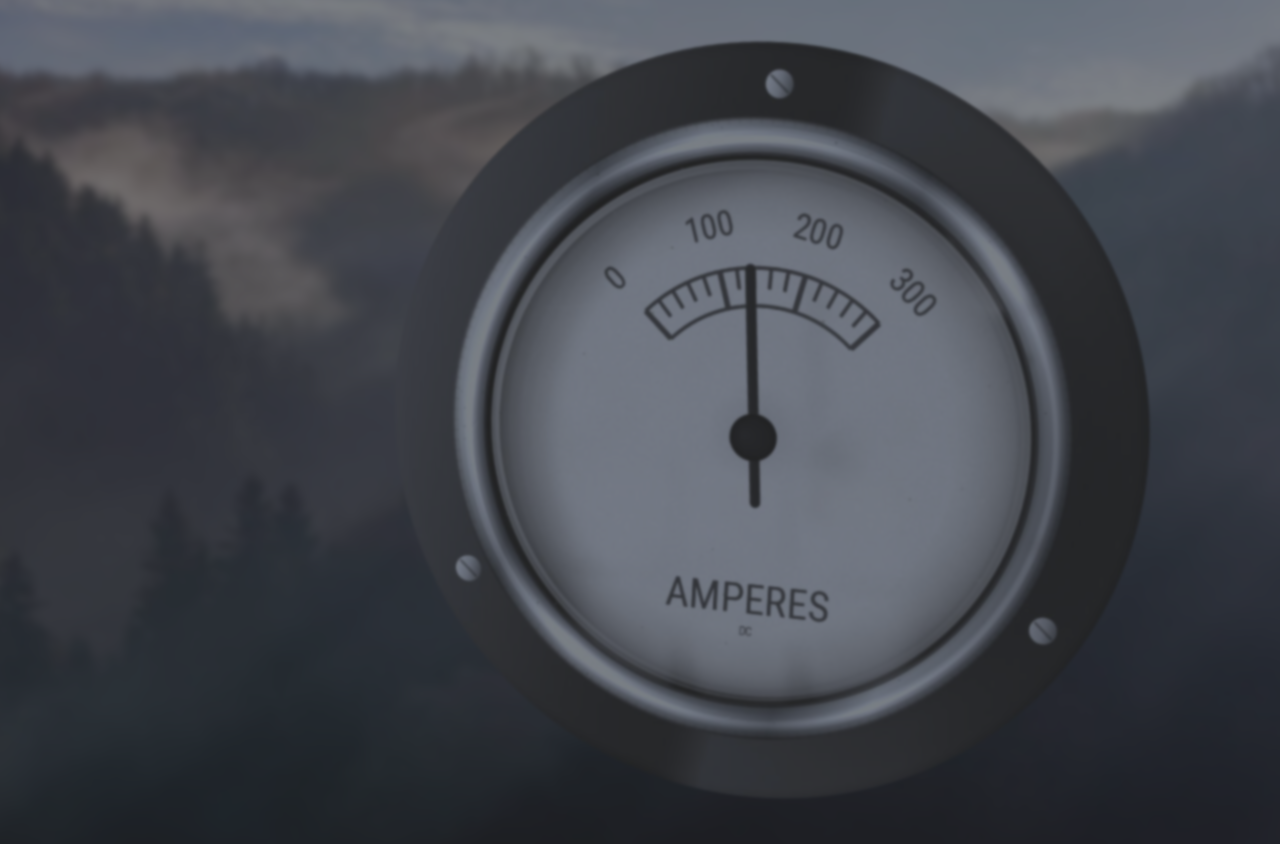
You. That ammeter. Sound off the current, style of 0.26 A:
140 A
